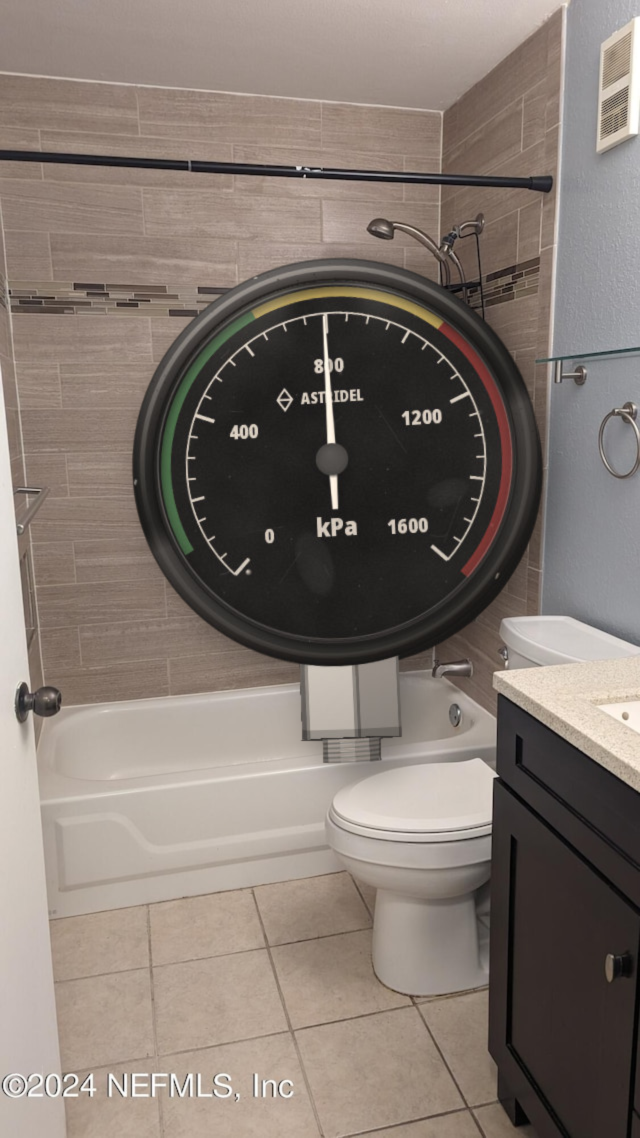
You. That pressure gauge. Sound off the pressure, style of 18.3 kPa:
800 kPa
